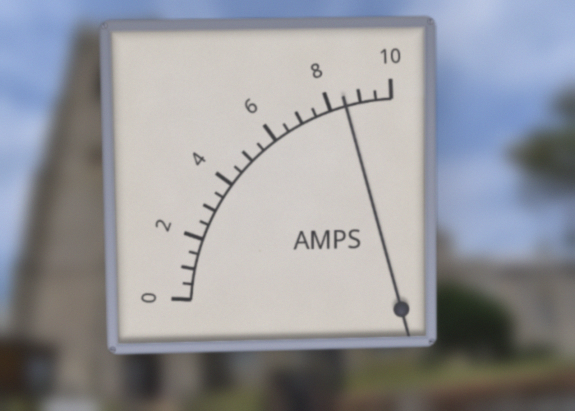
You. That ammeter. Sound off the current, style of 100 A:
8.5 A
